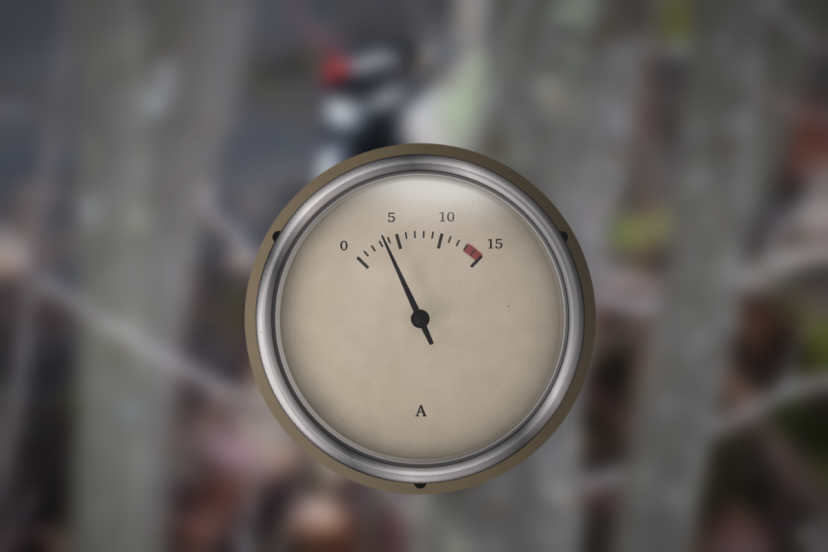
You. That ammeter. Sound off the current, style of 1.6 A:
3.5 A
